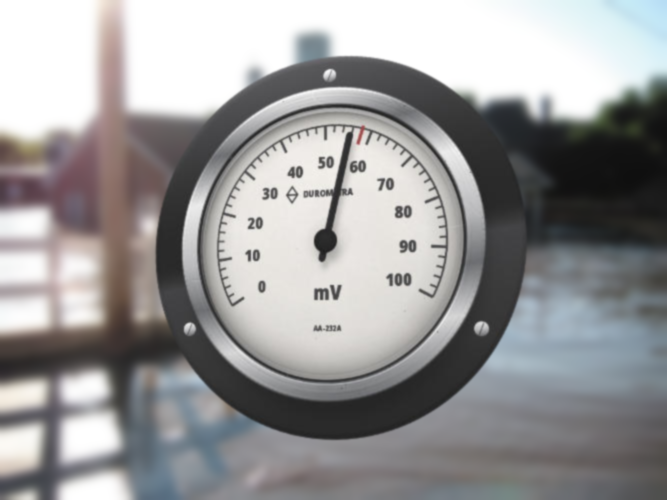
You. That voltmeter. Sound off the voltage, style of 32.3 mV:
56 mV
